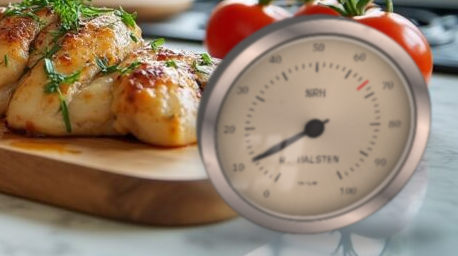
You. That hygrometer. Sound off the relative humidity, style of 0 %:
10 %
